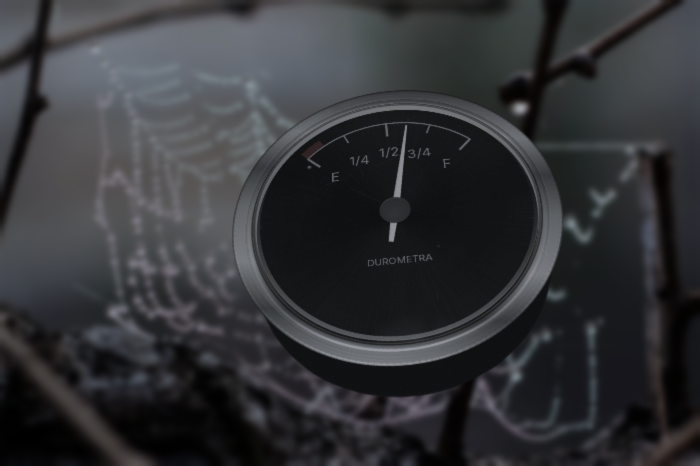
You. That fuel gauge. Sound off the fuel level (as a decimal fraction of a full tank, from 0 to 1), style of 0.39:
0.625
